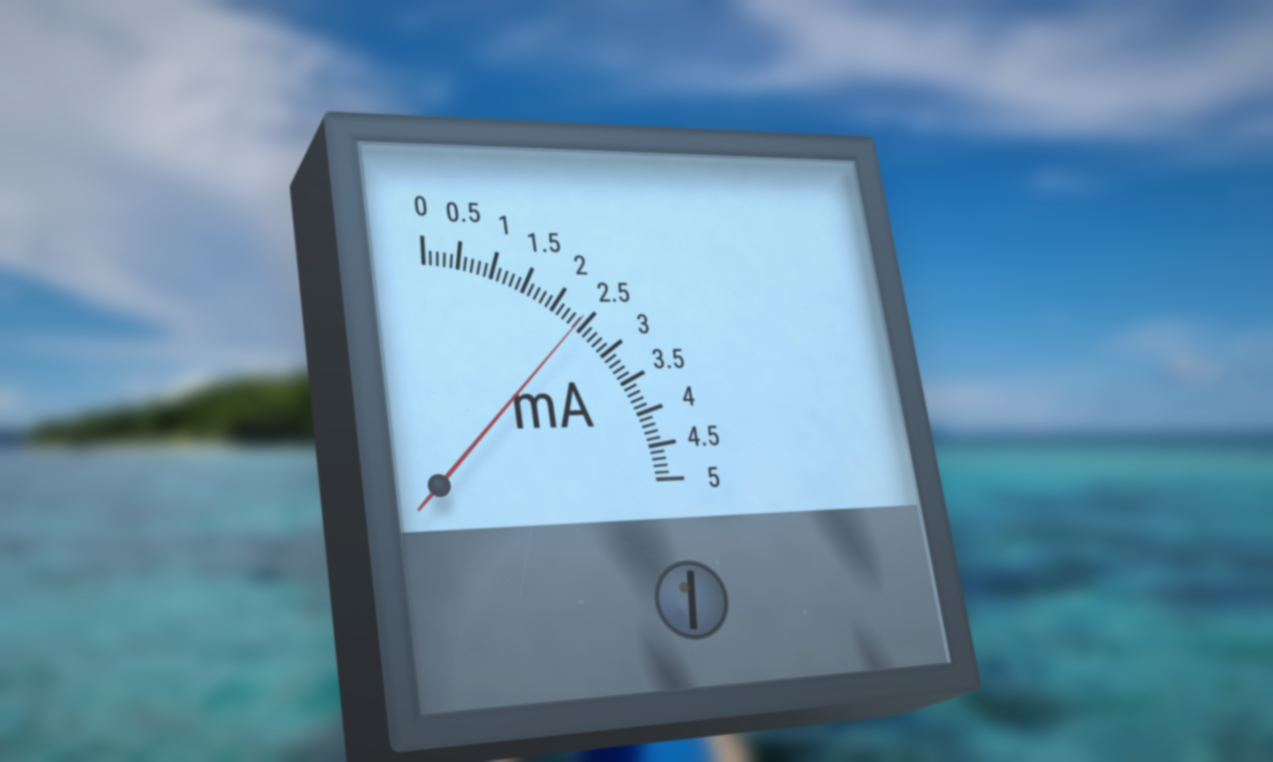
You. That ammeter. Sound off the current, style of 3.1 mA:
2.4 mA
